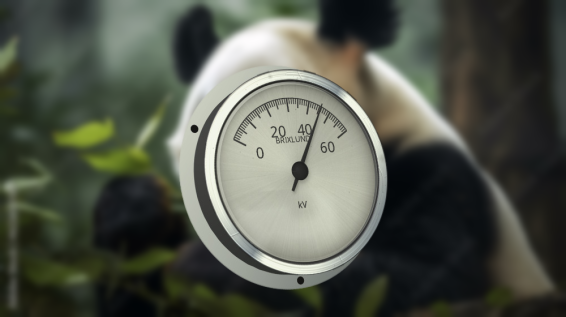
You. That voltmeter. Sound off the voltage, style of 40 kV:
45 kV
